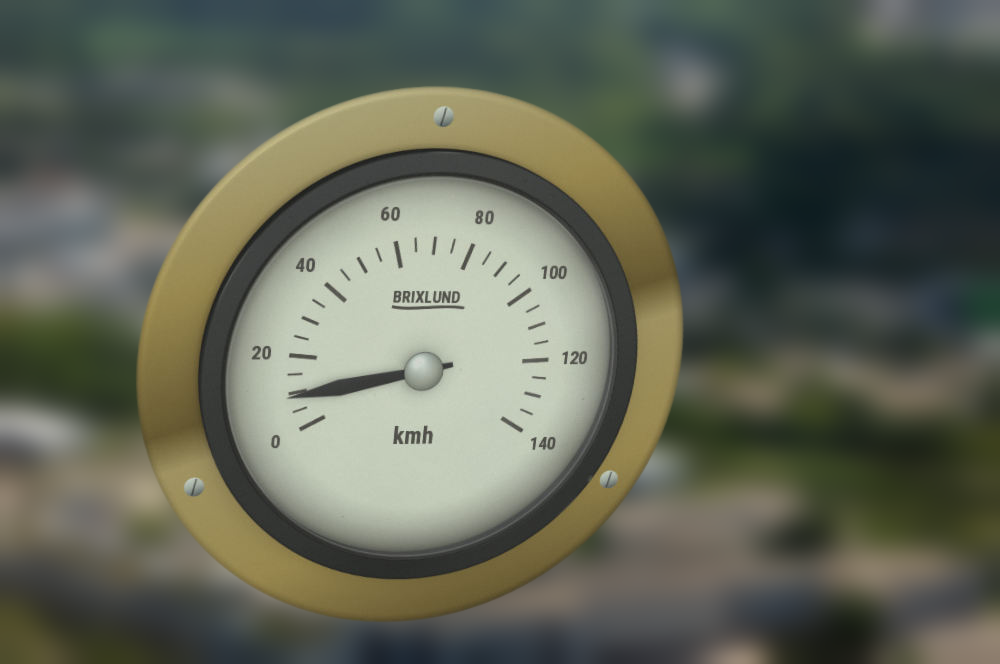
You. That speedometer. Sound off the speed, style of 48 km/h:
10 km/h
